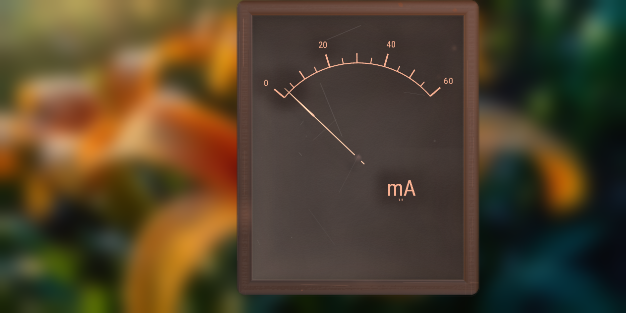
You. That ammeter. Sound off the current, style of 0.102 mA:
2.5 mA
